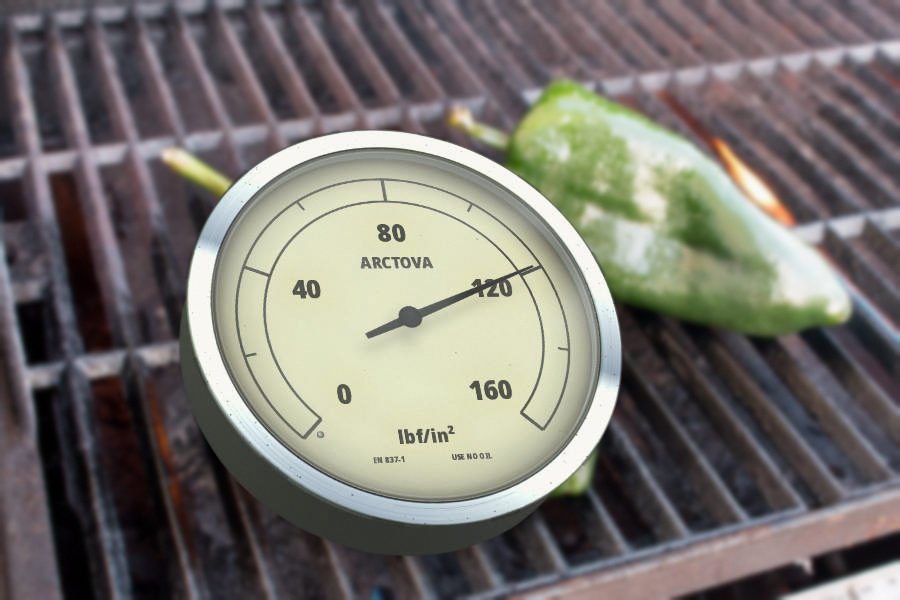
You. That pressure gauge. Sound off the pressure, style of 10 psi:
120 psi
